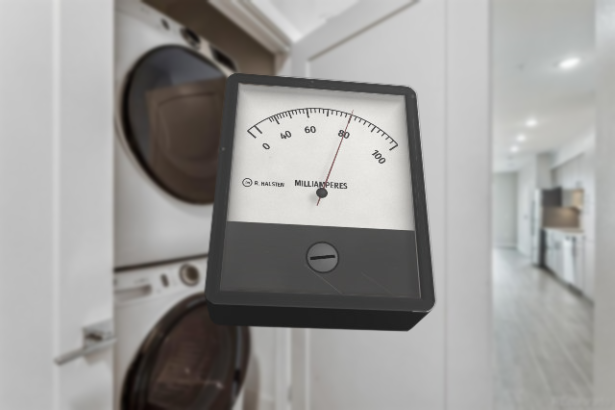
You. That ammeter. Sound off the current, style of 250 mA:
80 mA
